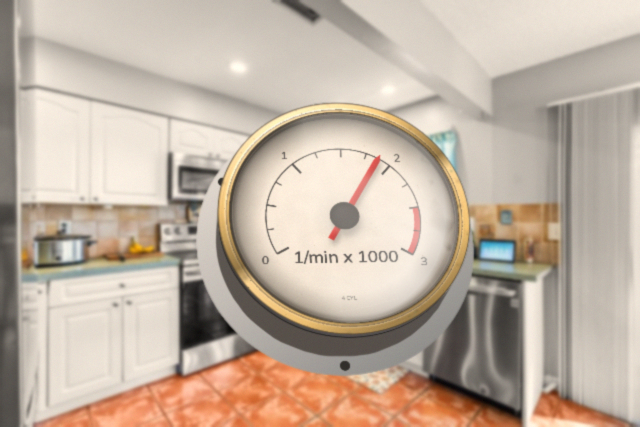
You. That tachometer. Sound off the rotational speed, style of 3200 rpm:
1875 rpm
